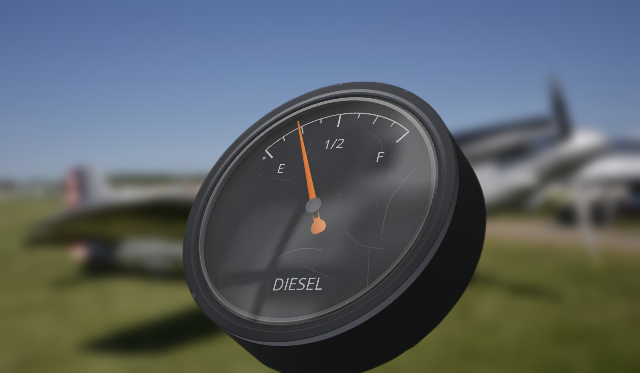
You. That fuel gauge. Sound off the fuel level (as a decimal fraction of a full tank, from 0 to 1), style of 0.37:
0.25
